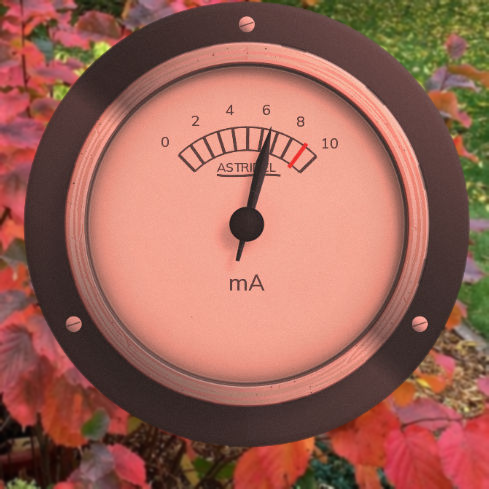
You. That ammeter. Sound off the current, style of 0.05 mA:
6.5 mA
